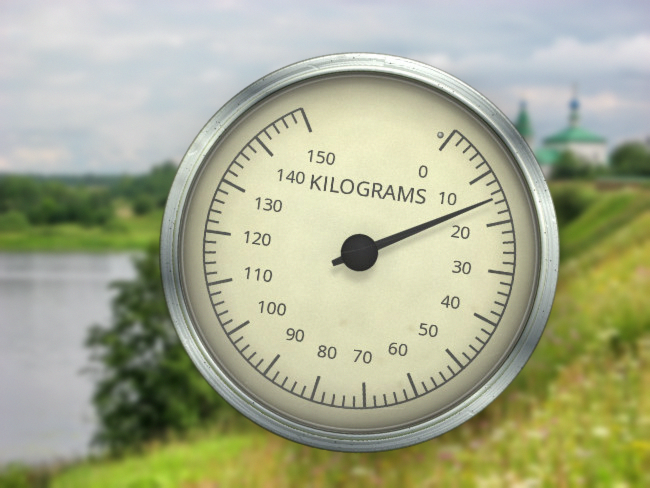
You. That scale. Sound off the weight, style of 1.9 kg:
15 kg
